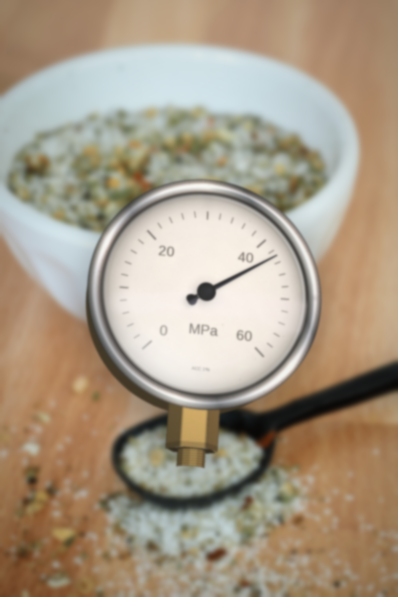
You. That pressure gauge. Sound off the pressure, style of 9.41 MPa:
43 MPa
